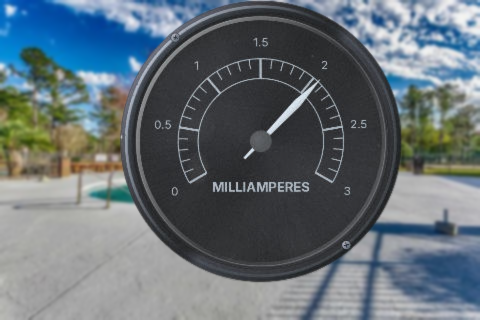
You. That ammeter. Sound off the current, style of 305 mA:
2.05 mA
